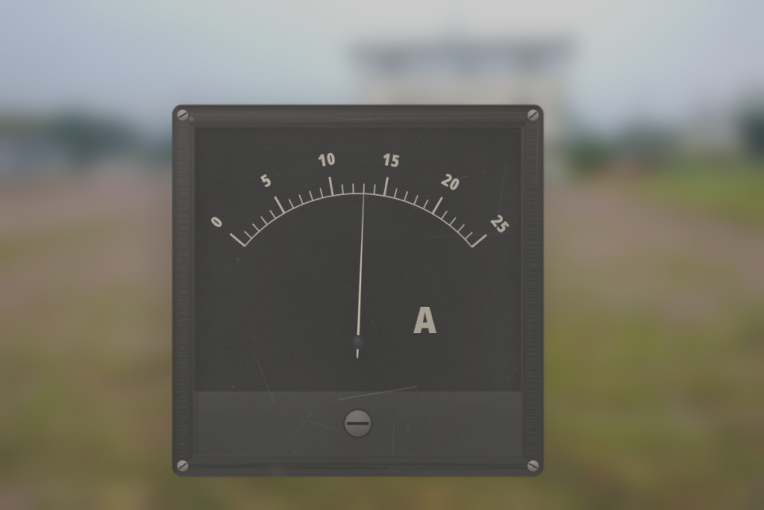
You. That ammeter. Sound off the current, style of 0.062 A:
13 A
